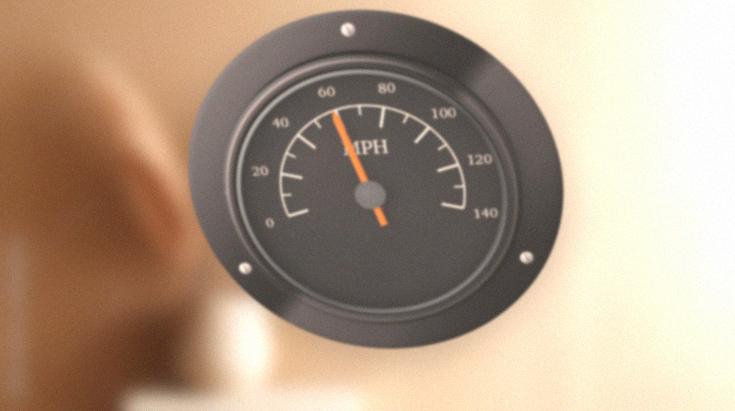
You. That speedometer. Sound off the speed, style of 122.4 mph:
60 mph
